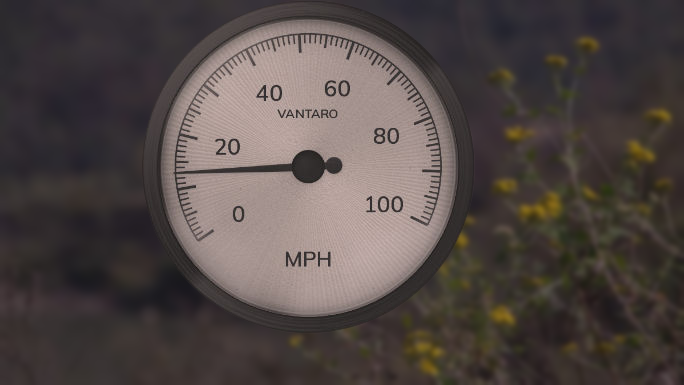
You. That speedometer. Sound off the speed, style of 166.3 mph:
13 mph
